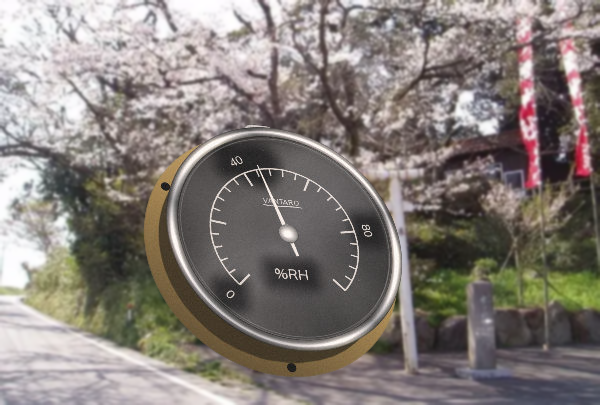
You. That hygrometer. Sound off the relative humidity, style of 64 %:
44 %
